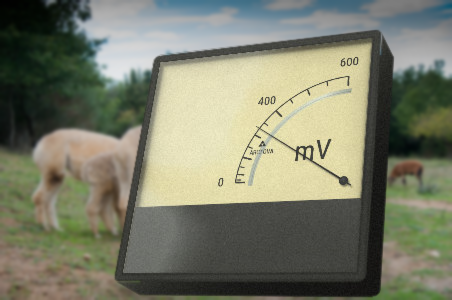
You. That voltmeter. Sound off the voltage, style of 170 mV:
325 mV
